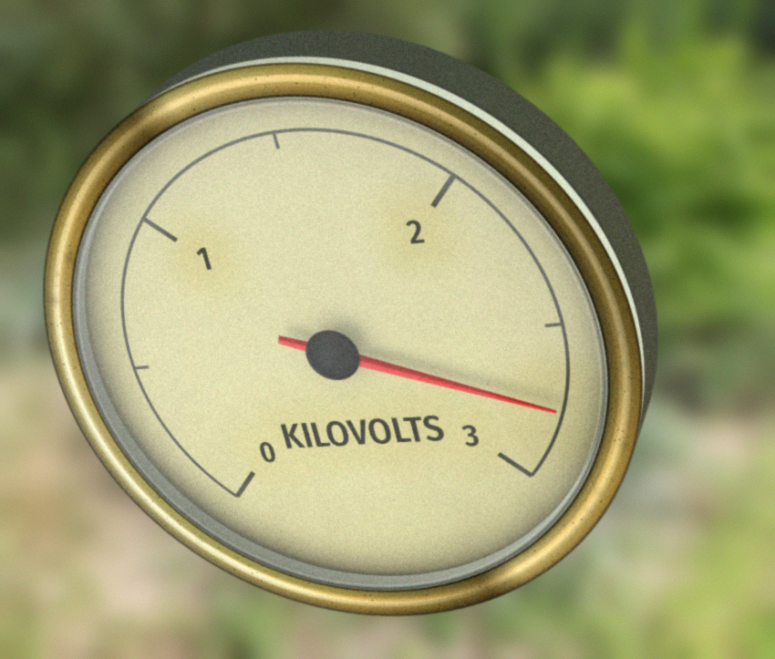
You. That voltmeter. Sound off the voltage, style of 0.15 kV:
2.75 kV
